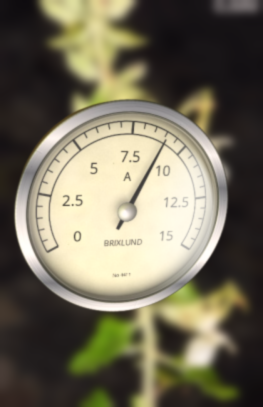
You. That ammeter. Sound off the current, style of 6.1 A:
9 A
